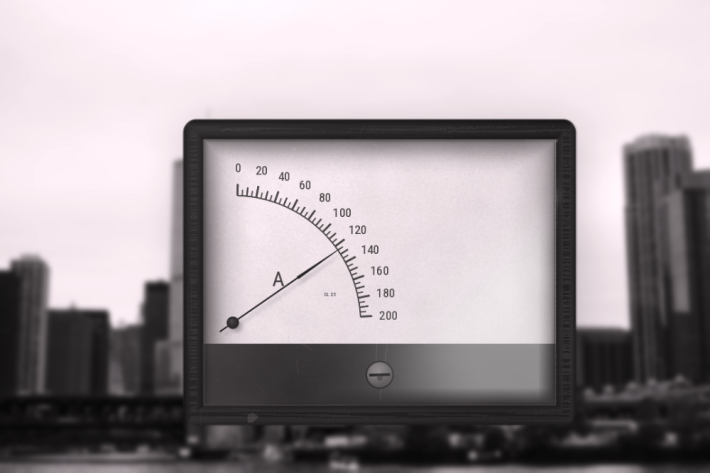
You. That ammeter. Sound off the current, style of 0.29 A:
125 A
